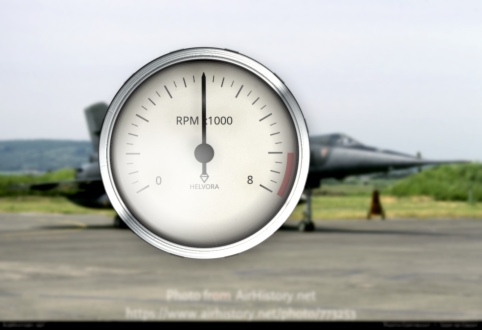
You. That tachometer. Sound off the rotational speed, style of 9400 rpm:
4000 rpm
